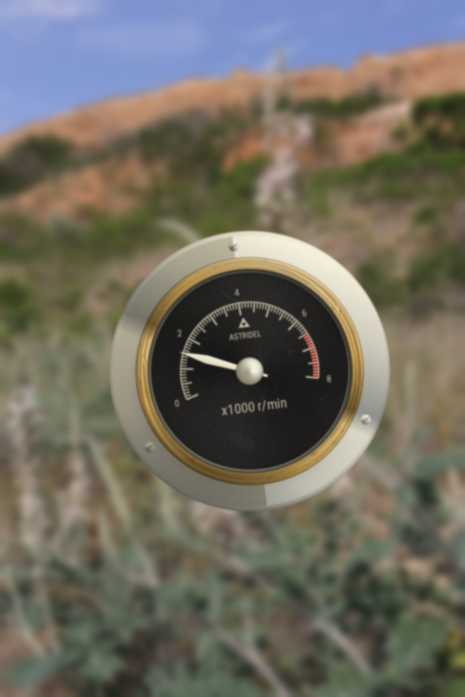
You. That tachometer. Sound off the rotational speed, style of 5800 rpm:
1500 rpm
